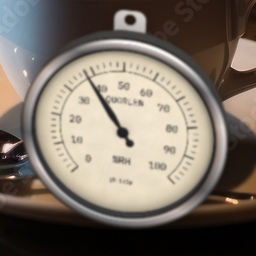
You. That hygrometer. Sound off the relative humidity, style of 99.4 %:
38 %
